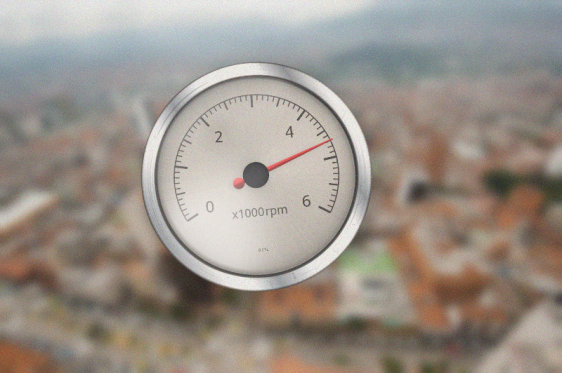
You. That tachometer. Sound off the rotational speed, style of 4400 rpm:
4700 rpm
